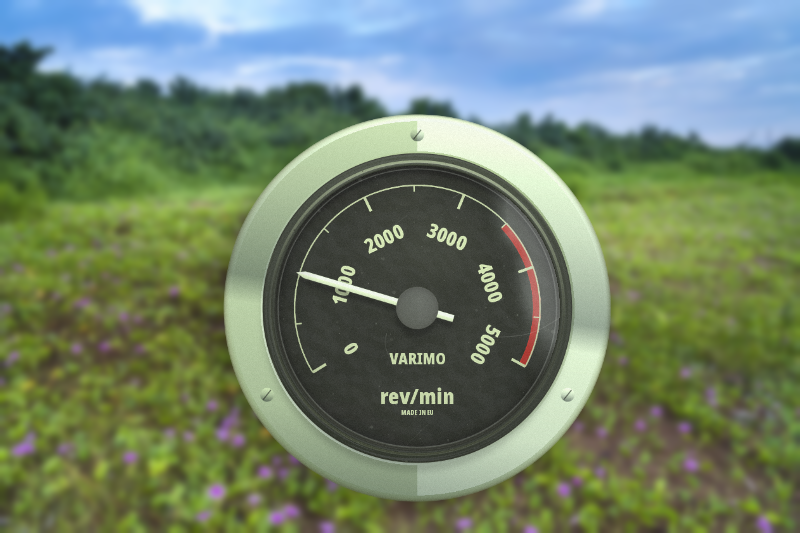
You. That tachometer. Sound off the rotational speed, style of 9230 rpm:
1000 rpm
